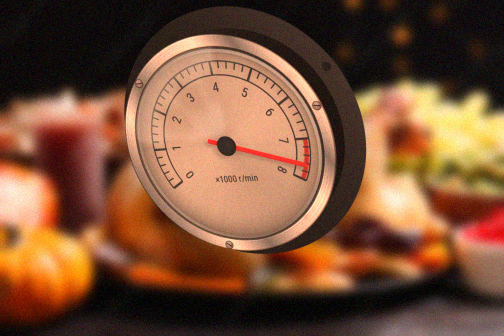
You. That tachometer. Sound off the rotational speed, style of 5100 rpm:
7600 rpm
